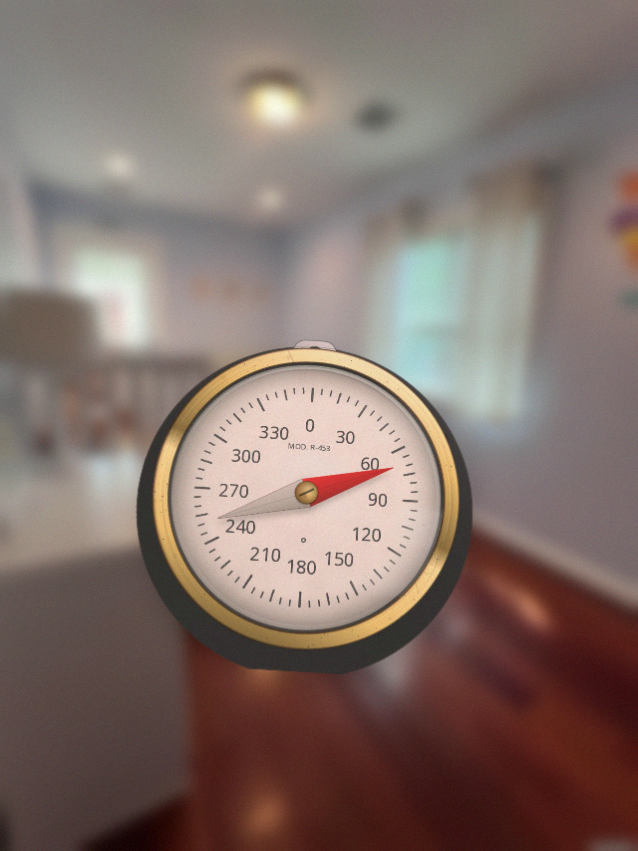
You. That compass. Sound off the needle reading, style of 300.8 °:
70 °
